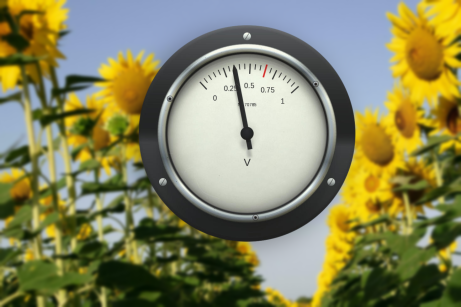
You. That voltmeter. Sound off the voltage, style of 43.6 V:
0.35 V
